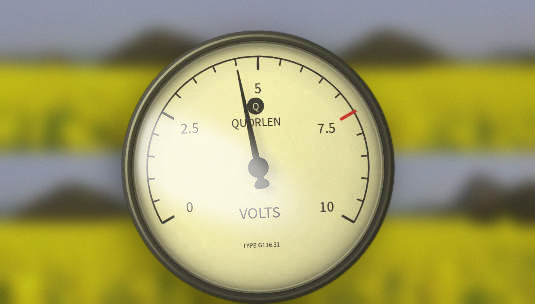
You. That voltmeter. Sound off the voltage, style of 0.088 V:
4.5 V
